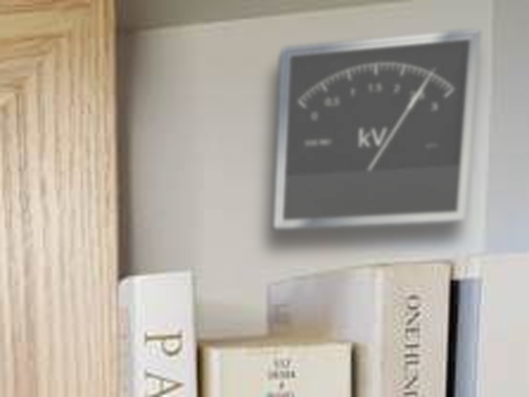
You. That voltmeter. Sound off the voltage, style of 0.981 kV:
2.5 kV
